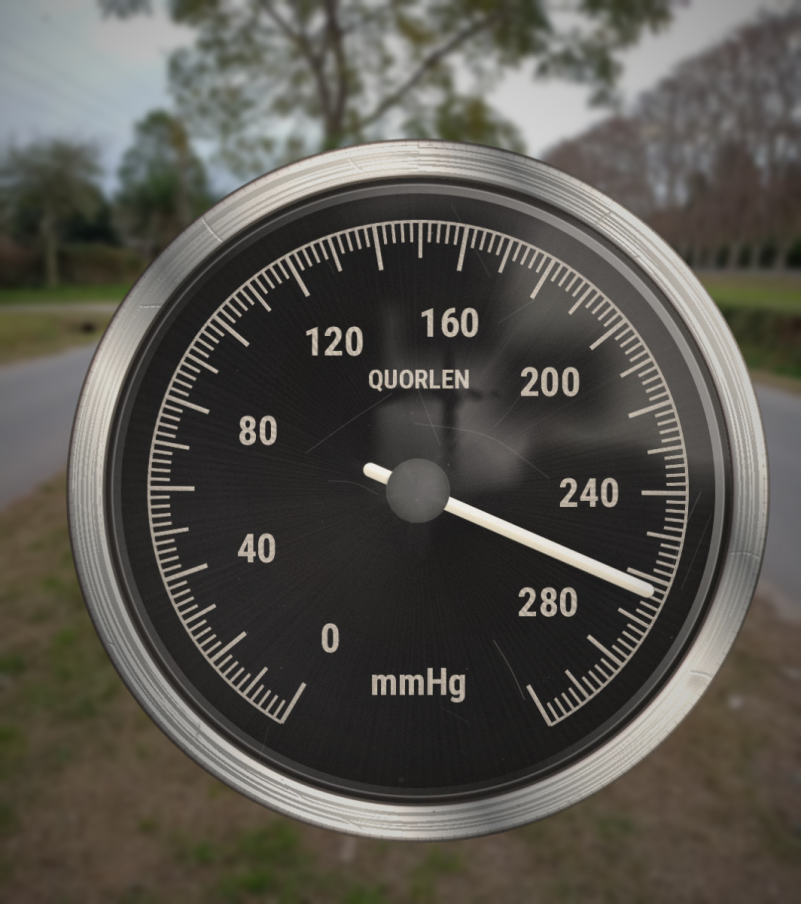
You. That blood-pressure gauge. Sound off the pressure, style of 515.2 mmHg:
263 mmHg
